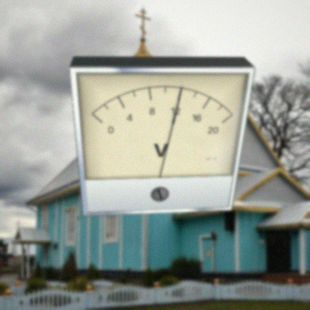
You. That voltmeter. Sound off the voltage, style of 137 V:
12 V
